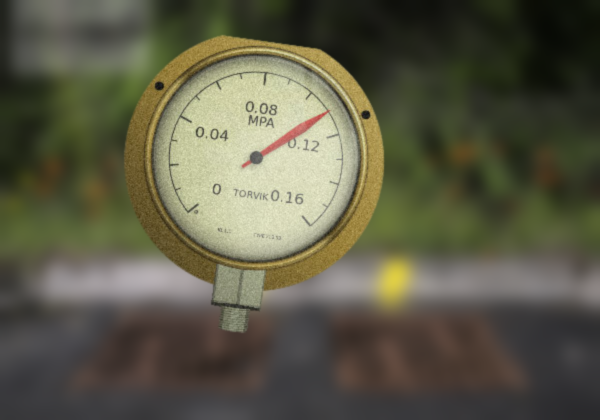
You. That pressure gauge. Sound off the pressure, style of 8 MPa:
0.11 MPa
